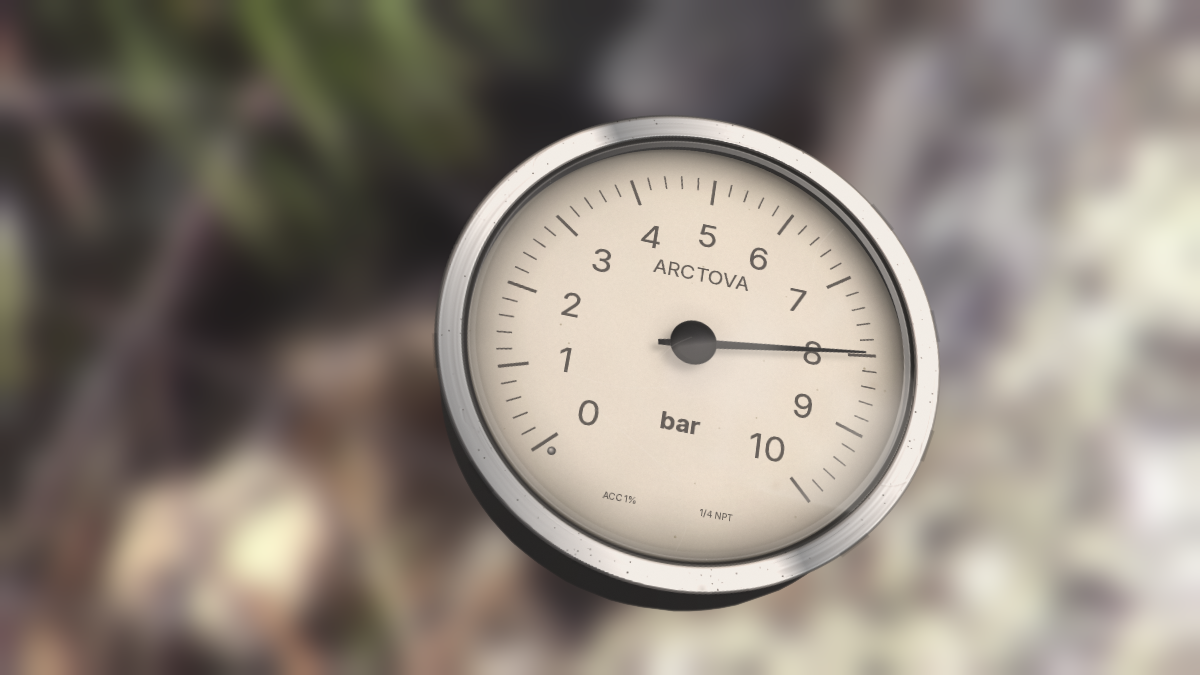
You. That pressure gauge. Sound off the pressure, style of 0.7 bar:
8 bar
